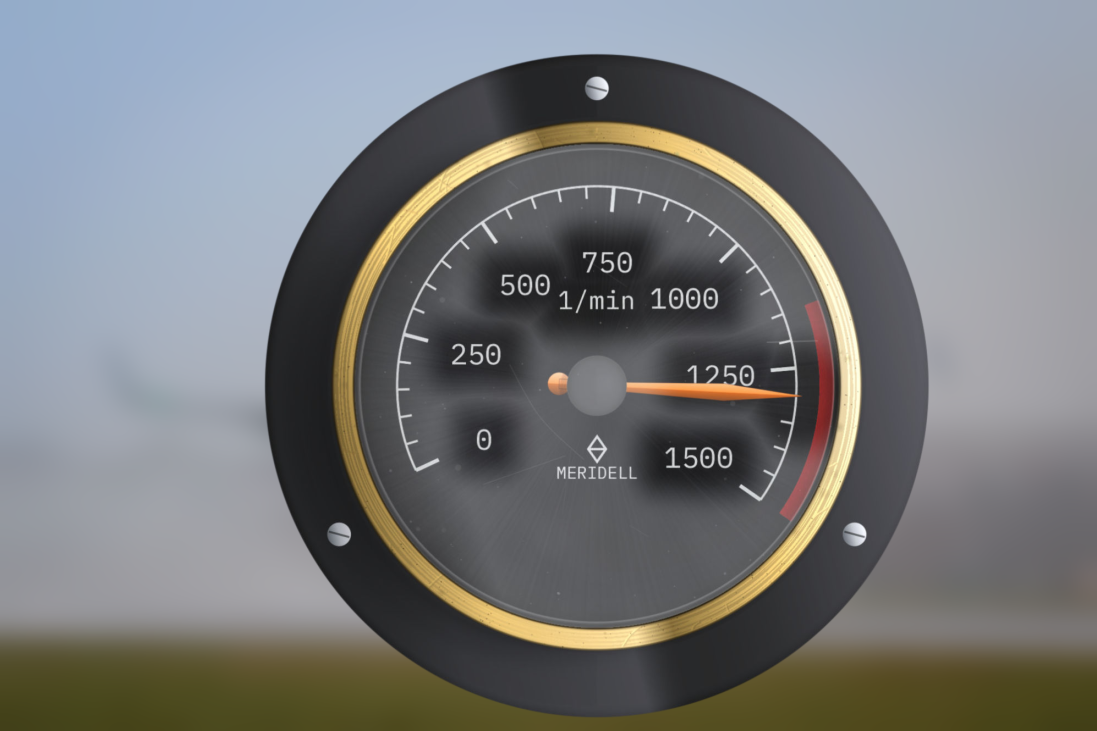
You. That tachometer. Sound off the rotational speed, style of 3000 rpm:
1300 rpm
